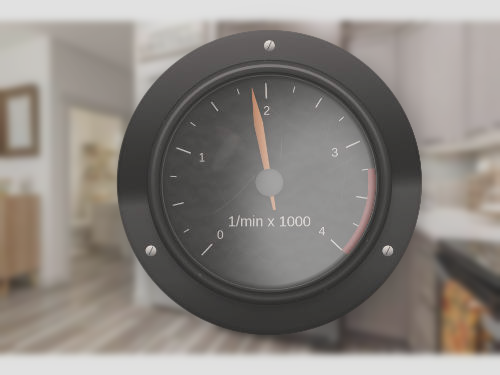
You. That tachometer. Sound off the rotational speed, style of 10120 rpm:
1875 rpm
